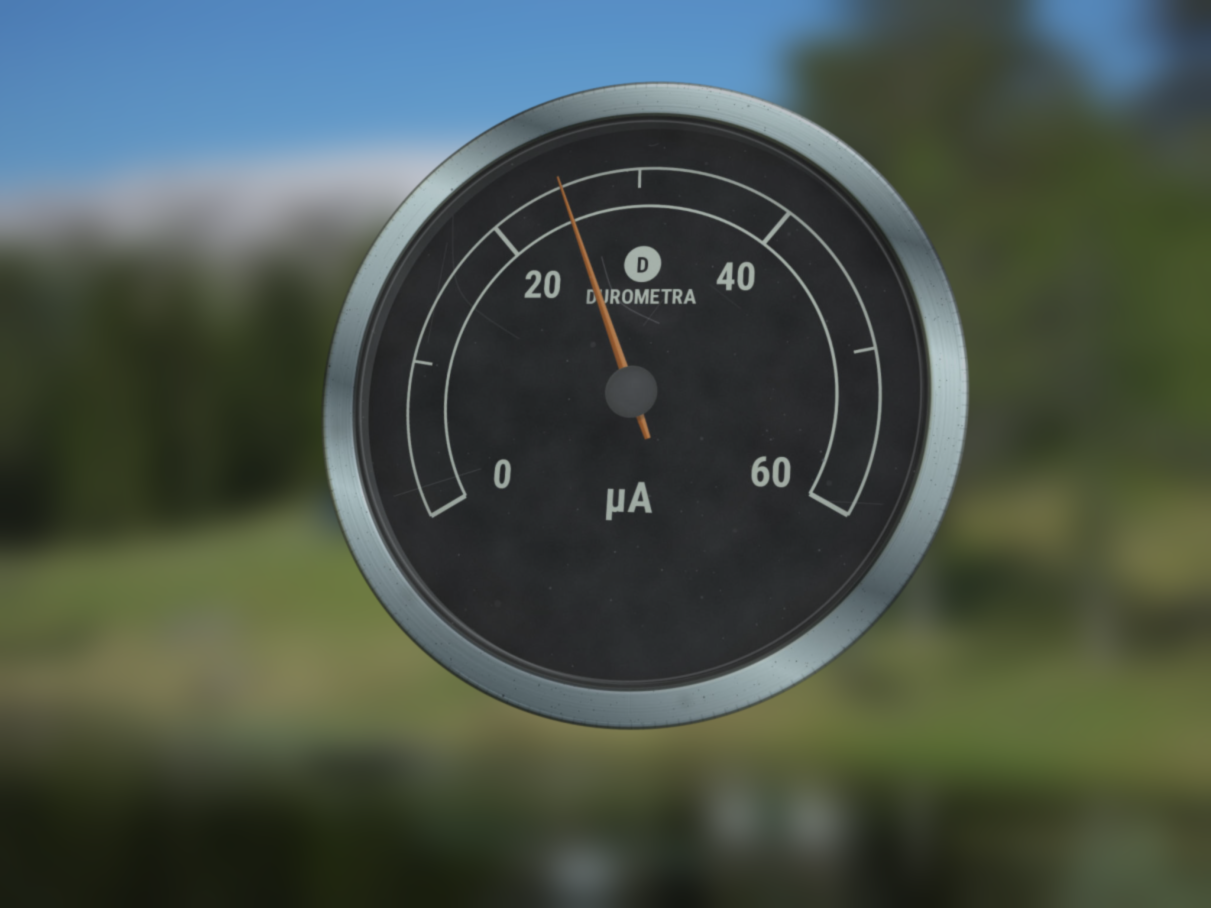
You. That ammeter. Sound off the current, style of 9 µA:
25 µA
